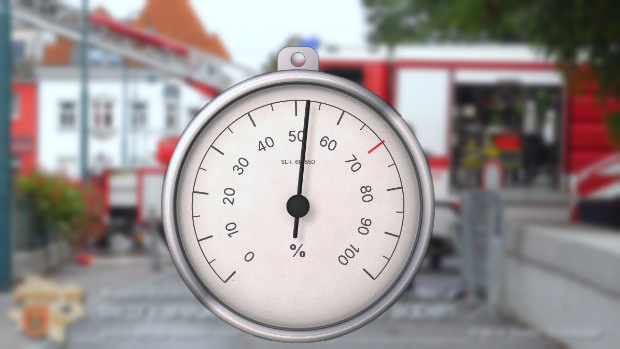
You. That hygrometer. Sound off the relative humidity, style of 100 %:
52.5 %
